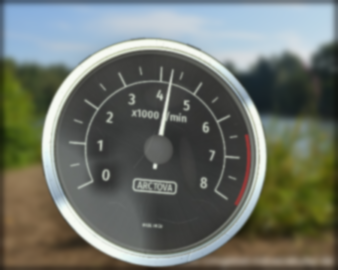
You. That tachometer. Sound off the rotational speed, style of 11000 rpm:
4250 rpm
